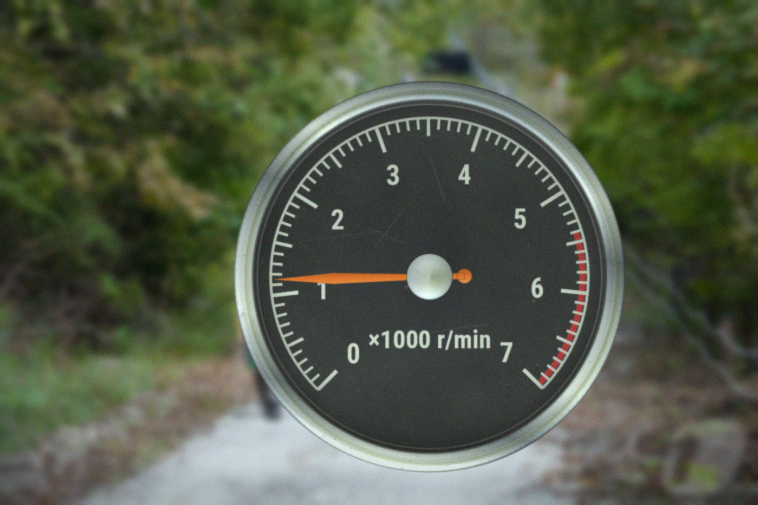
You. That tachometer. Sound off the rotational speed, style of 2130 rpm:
1150 rpm
